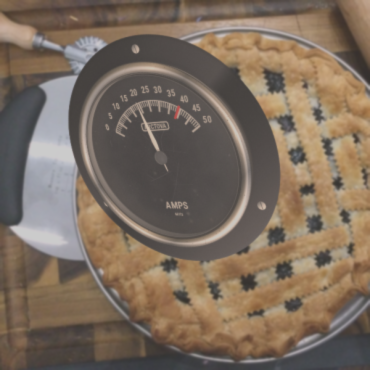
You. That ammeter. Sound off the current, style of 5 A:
20 A
